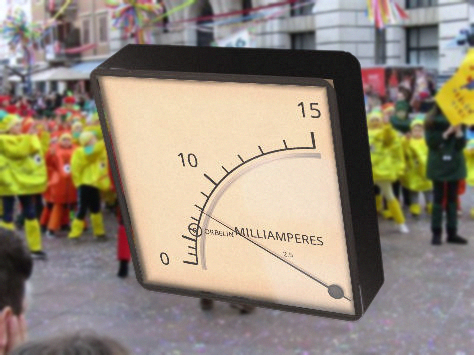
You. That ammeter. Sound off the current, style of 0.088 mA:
8 mA
